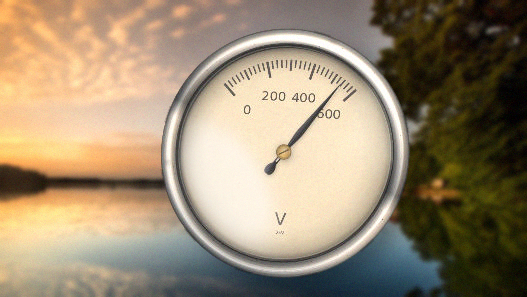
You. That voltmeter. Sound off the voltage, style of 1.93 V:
540 V
